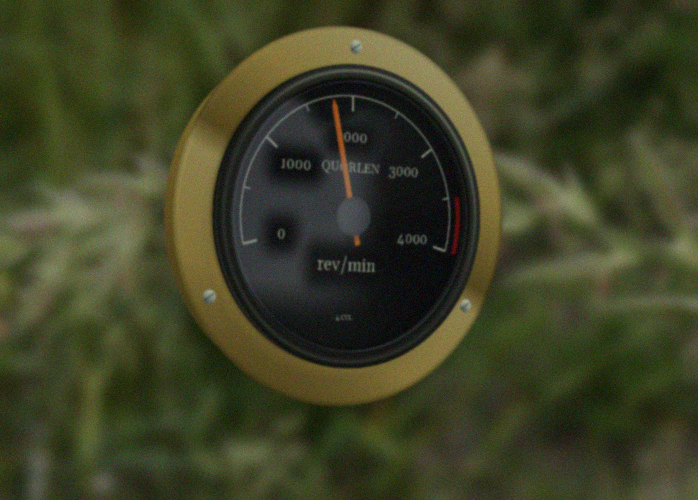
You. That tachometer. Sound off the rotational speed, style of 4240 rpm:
1750 rpm
